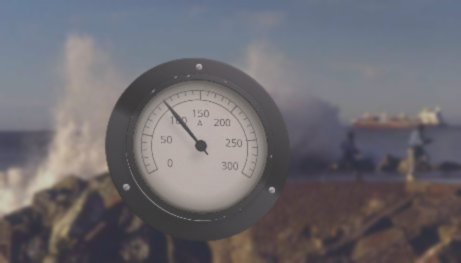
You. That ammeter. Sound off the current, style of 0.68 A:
100 A
